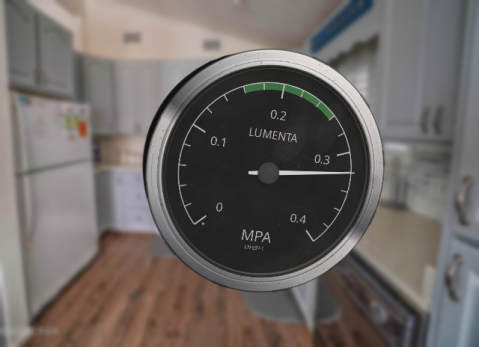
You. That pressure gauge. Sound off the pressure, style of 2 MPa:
0.32 MPa
